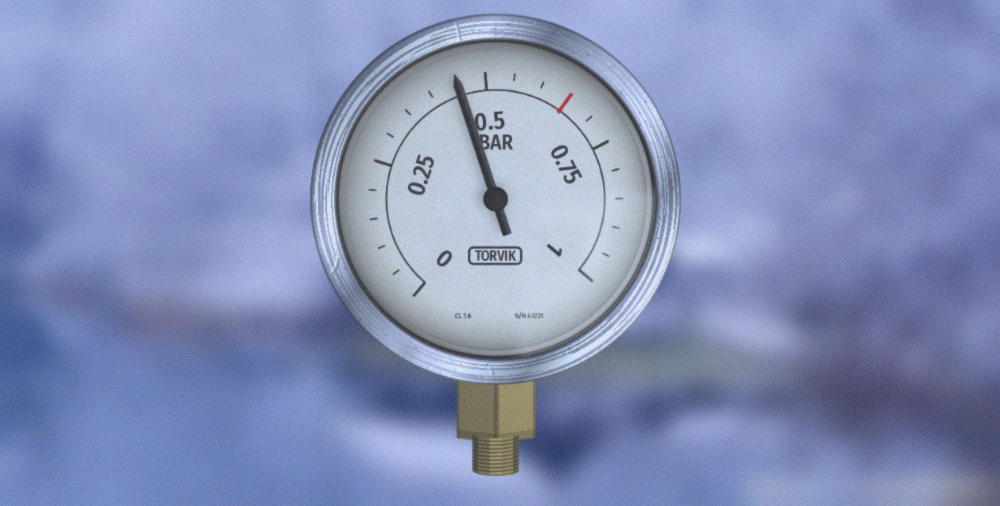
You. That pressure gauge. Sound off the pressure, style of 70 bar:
0.45 bar
